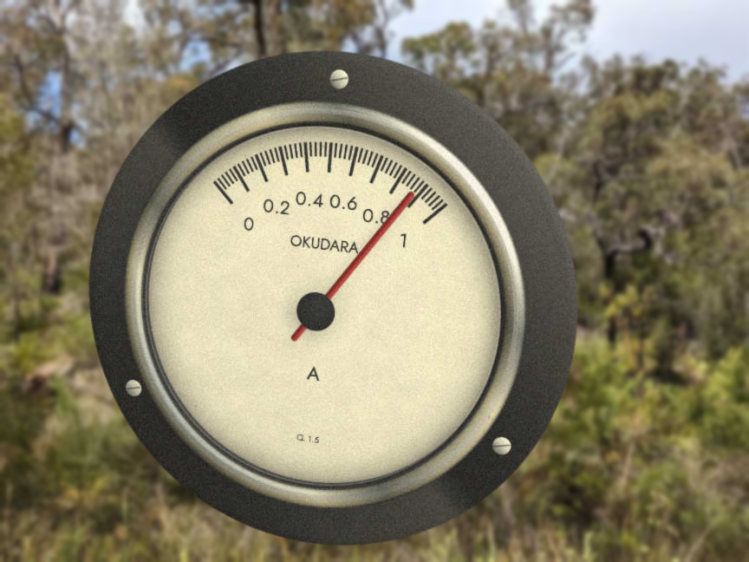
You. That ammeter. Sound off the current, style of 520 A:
0.88 A
